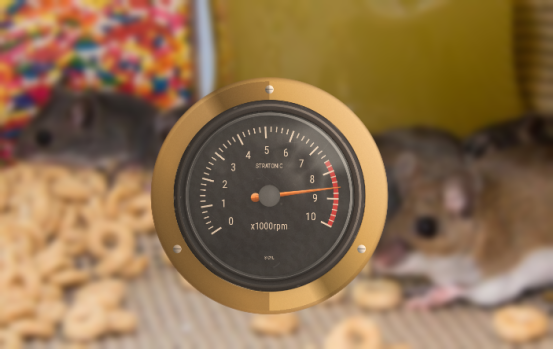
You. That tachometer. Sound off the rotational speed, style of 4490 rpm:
8600 rpm
